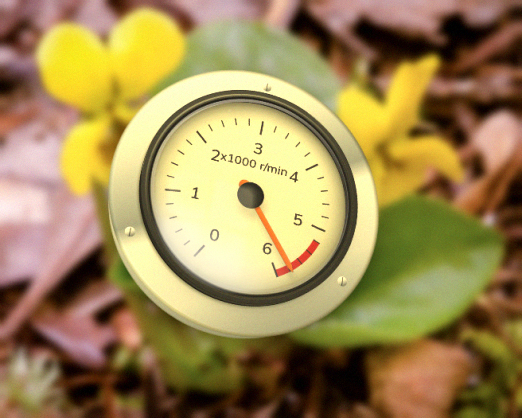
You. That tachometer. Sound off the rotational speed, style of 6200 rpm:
5800 rpm
